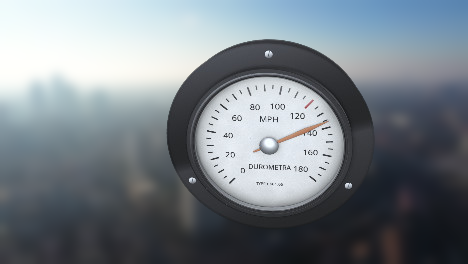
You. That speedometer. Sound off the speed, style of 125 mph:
135 mph
